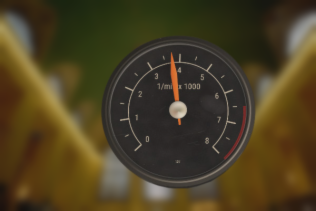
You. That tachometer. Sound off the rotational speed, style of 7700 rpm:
3750 rpm
